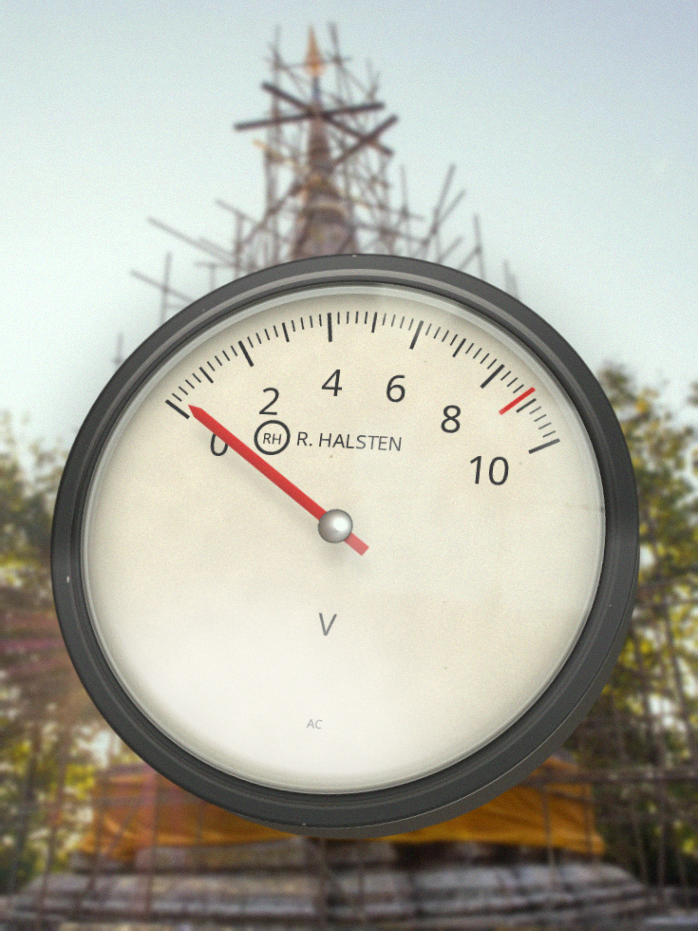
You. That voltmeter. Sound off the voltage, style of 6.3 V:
0.2 V
